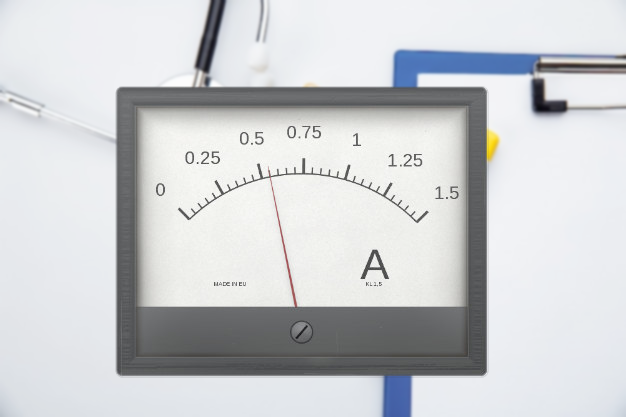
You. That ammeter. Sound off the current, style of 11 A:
0.55 A
